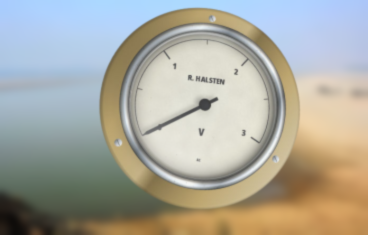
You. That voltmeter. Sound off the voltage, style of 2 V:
0 V
